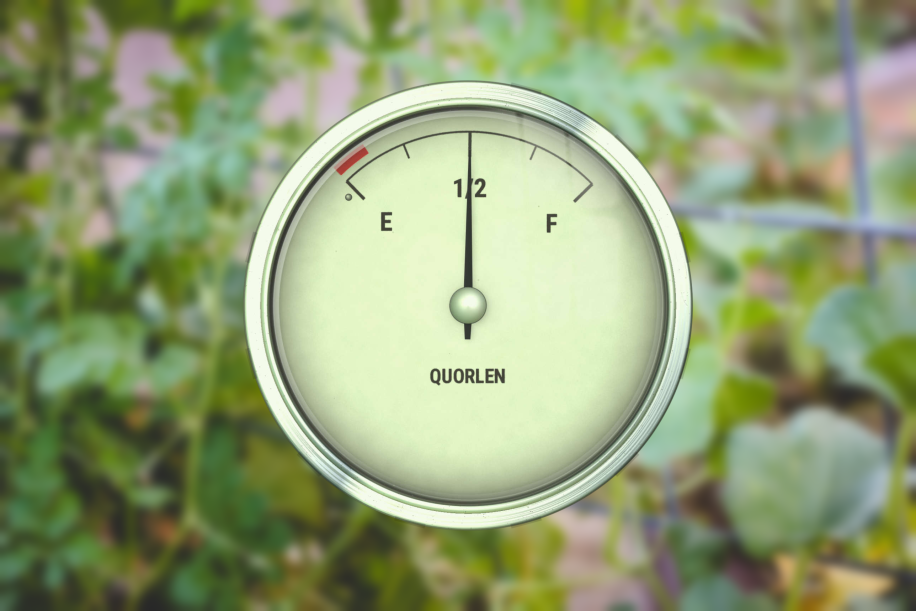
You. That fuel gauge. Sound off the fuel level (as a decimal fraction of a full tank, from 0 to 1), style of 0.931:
0.5
